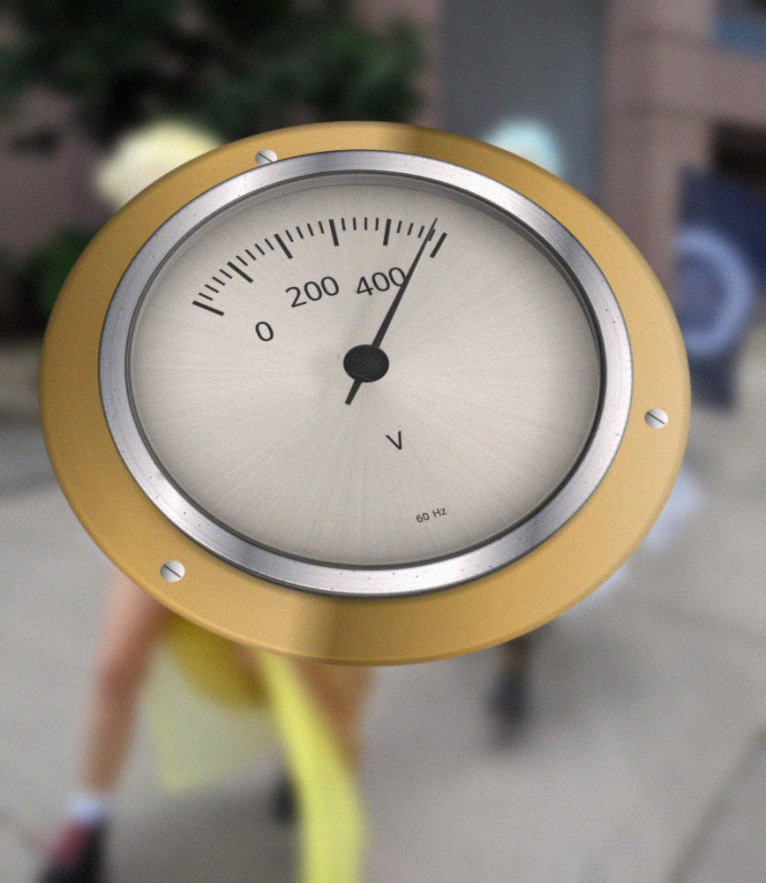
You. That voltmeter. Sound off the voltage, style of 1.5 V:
480 V
